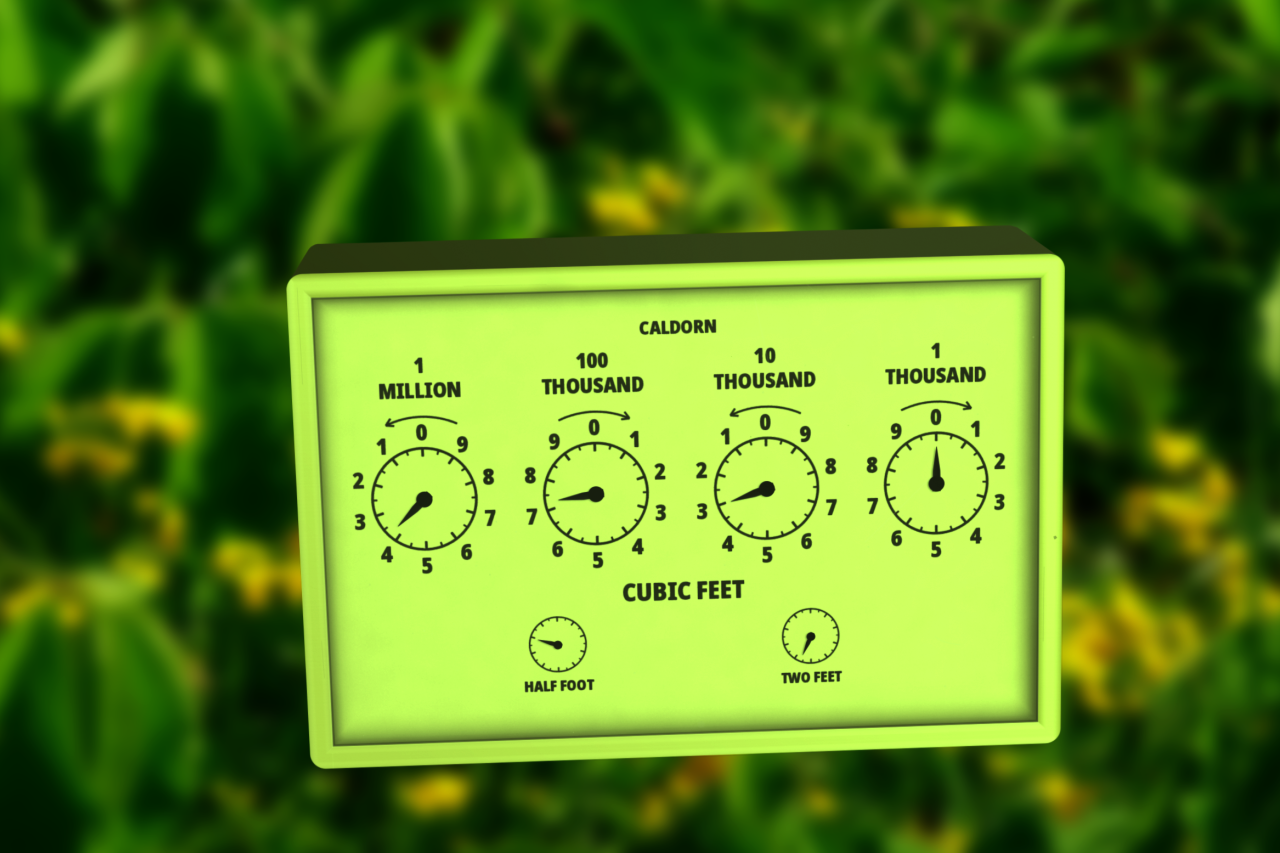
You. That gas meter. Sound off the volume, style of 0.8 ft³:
373000 ft³
